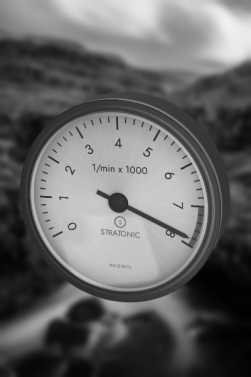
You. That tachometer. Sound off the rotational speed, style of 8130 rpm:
7800 rpm
